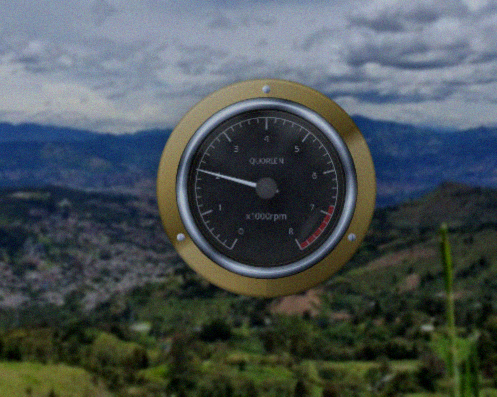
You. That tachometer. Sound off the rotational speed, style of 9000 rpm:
2000 rpm
